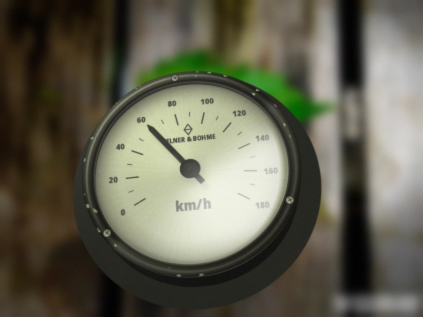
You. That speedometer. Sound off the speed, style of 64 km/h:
60 km/h
